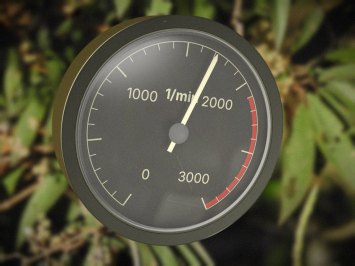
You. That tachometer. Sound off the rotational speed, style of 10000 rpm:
1700 rpm
